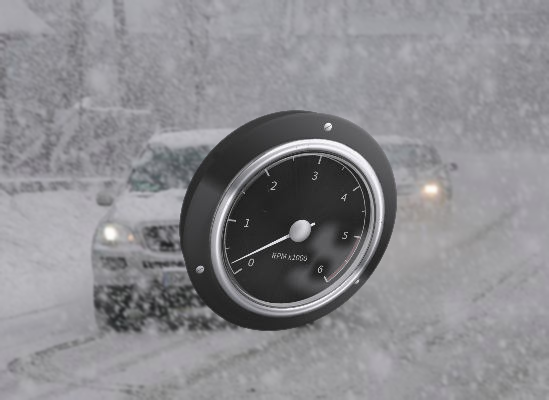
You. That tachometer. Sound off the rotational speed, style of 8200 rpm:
250 rpm
